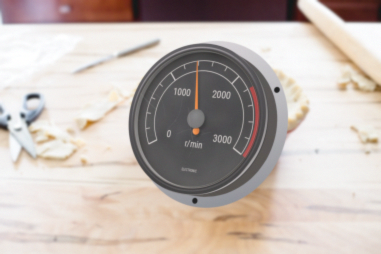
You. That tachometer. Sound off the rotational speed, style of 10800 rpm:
1400 rpm
